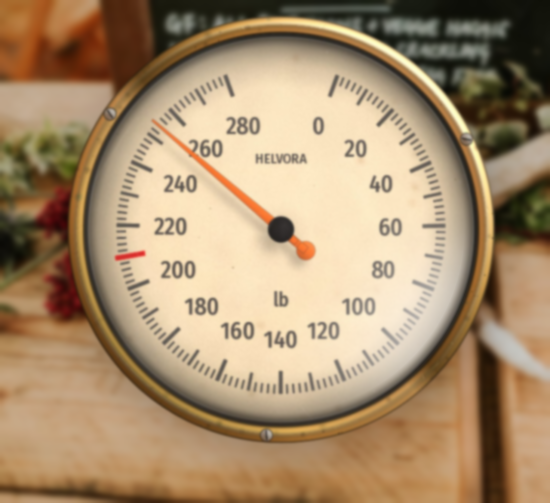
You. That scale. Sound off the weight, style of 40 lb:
254 lb
